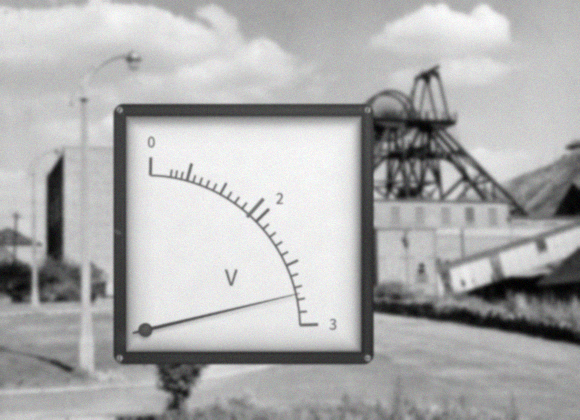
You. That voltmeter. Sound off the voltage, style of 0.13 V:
2.75 V
